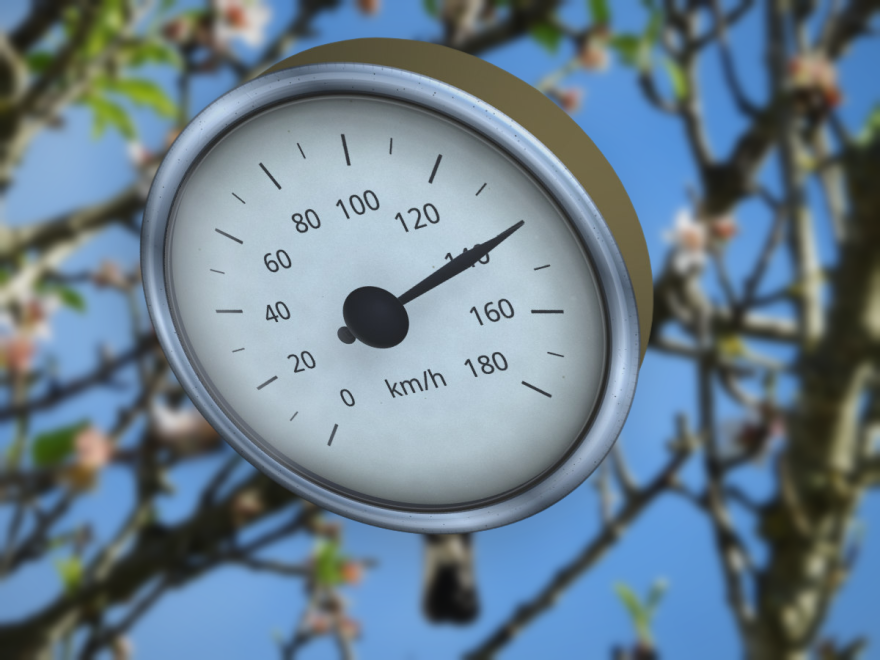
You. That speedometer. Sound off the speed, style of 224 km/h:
140 km/h
